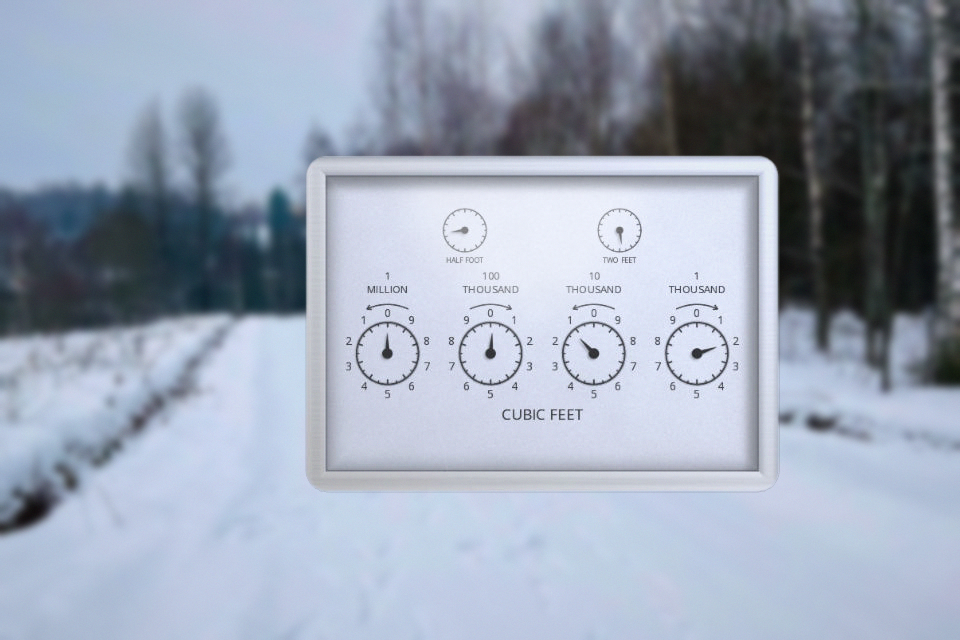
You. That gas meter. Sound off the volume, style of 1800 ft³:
1200 ft³
